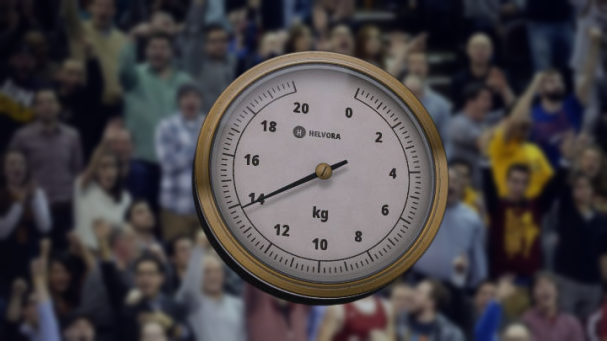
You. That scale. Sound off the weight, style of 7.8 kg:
13.8 kg
